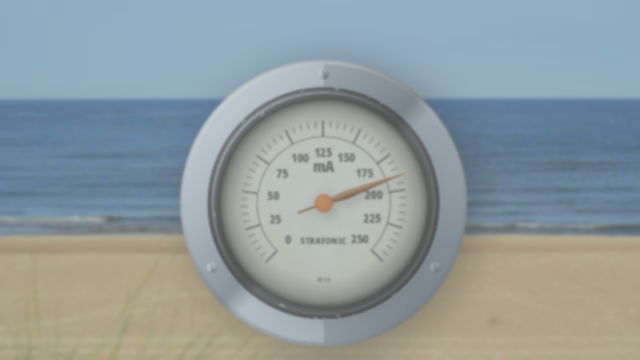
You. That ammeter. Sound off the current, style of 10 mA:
190 mA
